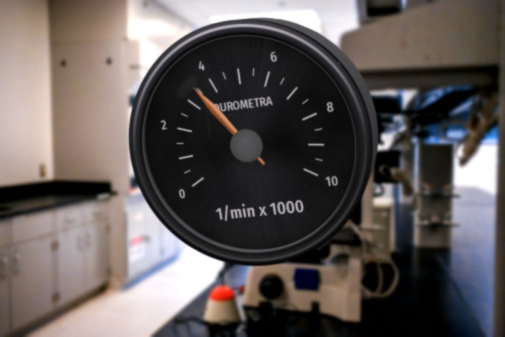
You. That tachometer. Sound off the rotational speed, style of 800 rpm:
3500 rpm
